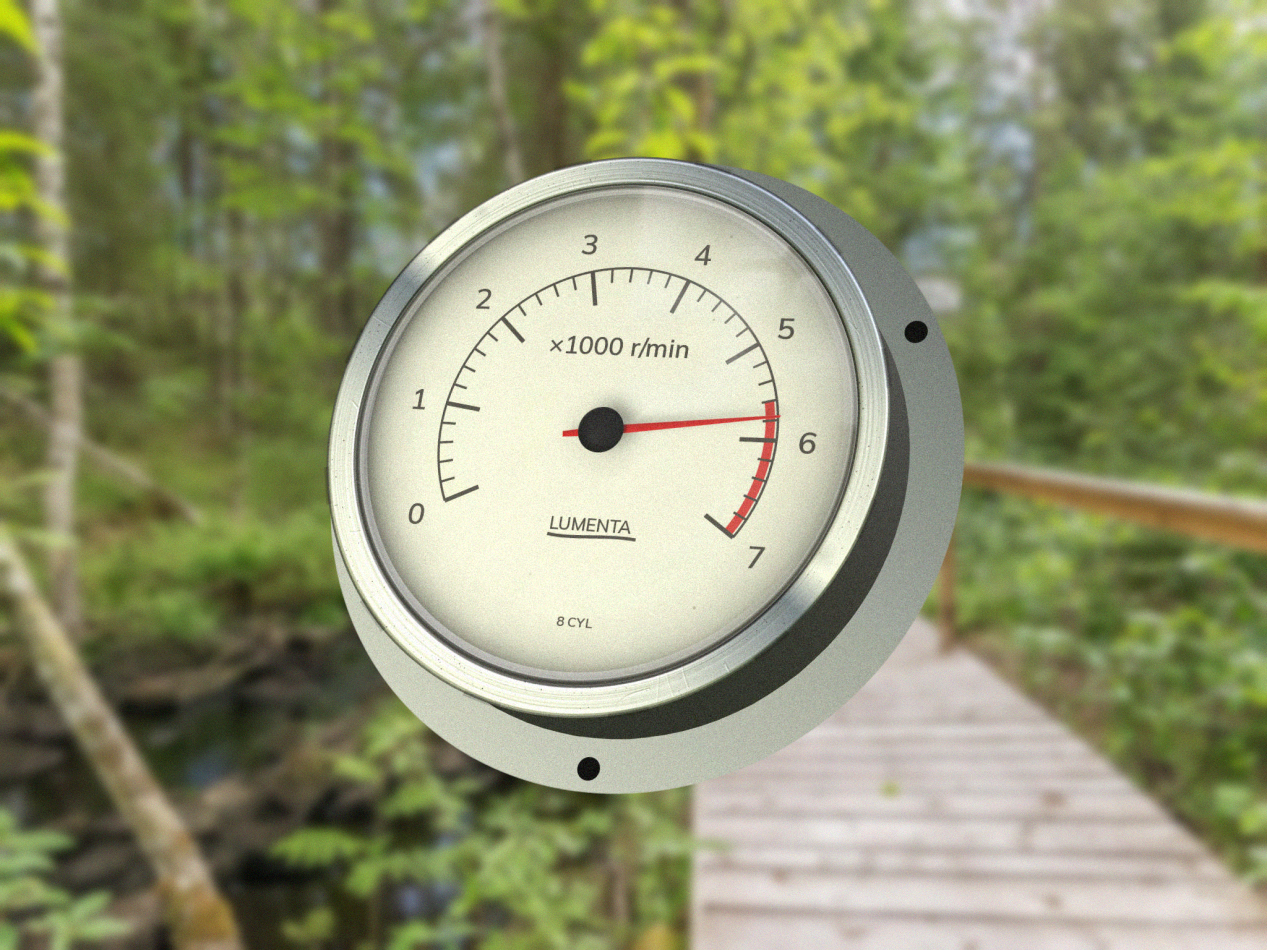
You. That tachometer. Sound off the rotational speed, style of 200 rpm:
5800 rpm
